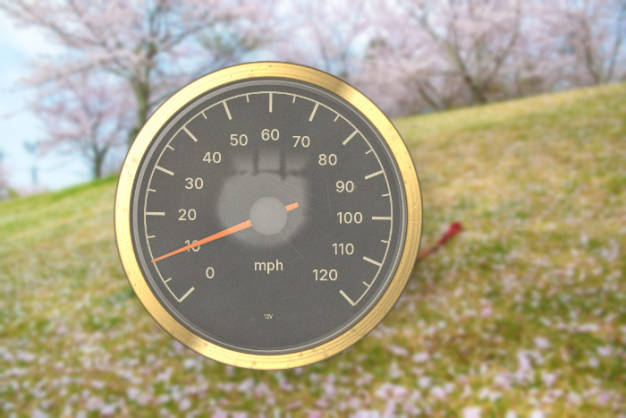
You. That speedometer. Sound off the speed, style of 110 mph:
10 mph
